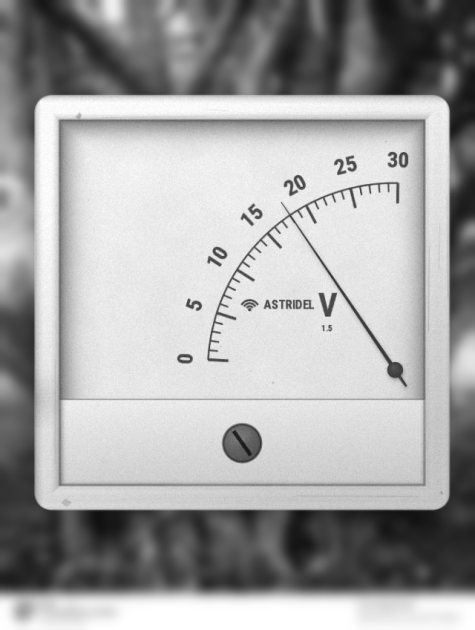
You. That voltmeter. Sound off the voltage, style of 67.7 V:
18 V
